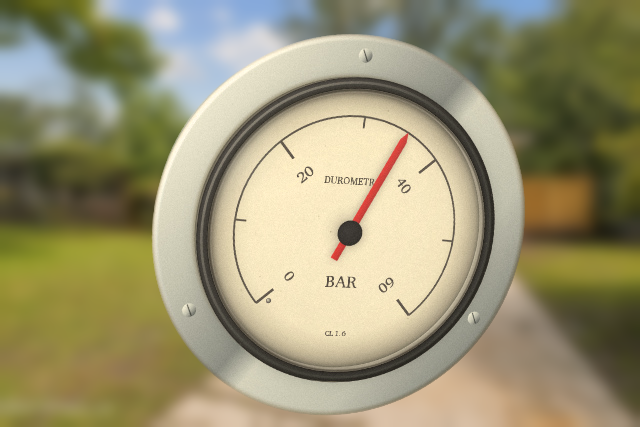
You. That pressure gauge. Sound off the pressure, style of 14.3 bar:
35 bar
